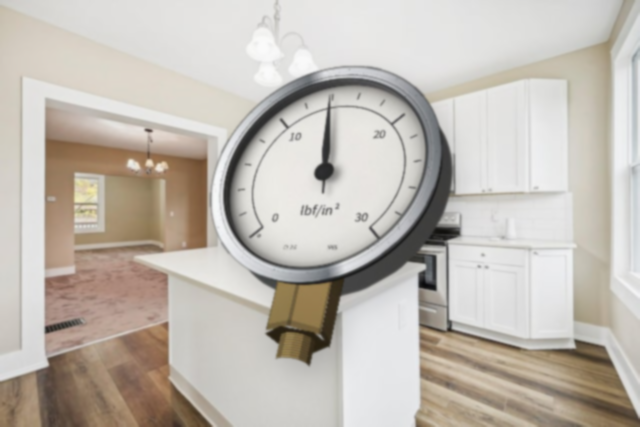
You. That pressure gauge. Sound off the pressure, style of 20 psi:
14 psi
